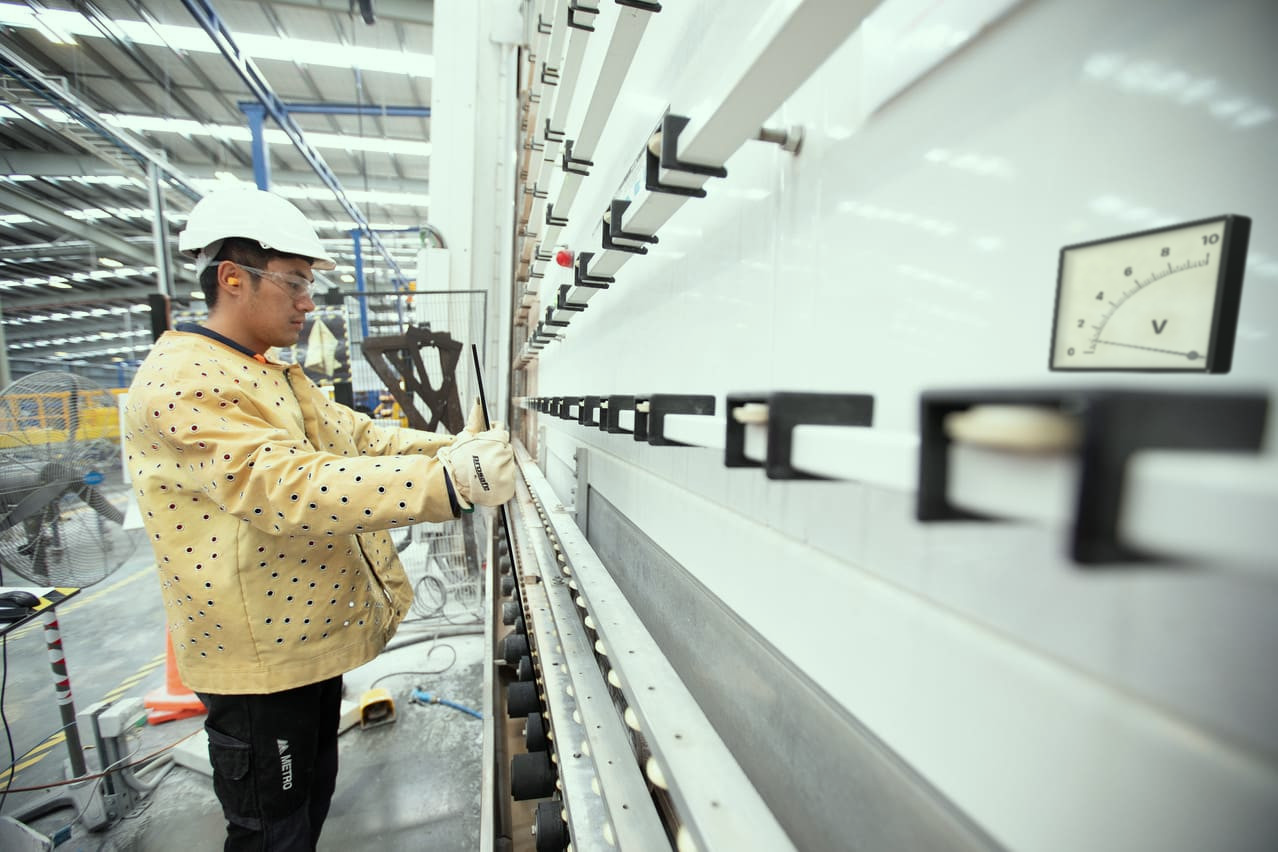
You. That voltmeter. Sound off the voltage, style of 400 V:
1 V
